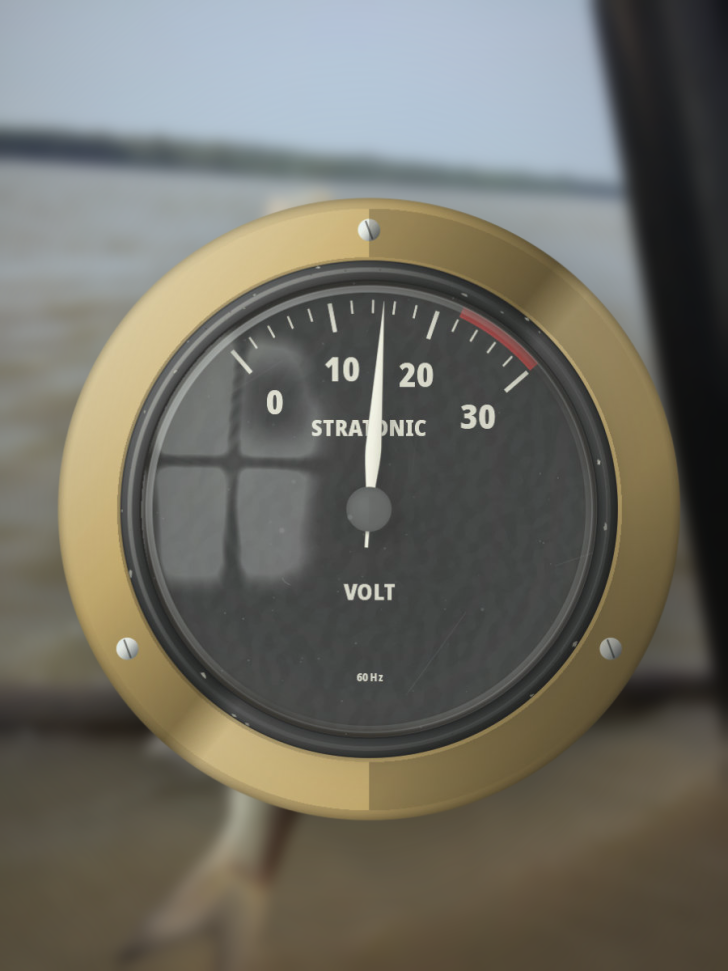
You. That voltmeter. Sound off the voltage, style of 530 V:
15 V
